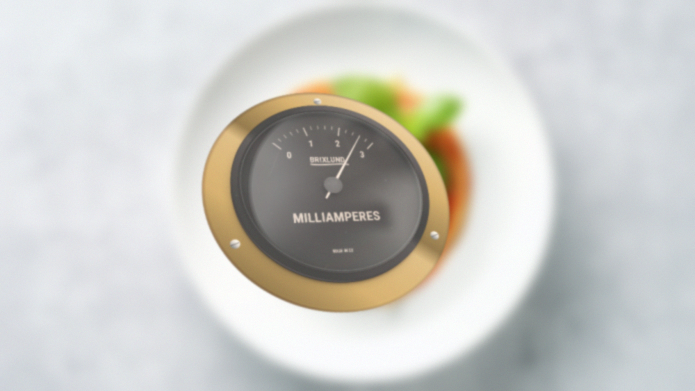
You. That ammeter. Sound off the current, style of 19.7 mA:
2.6 mA
